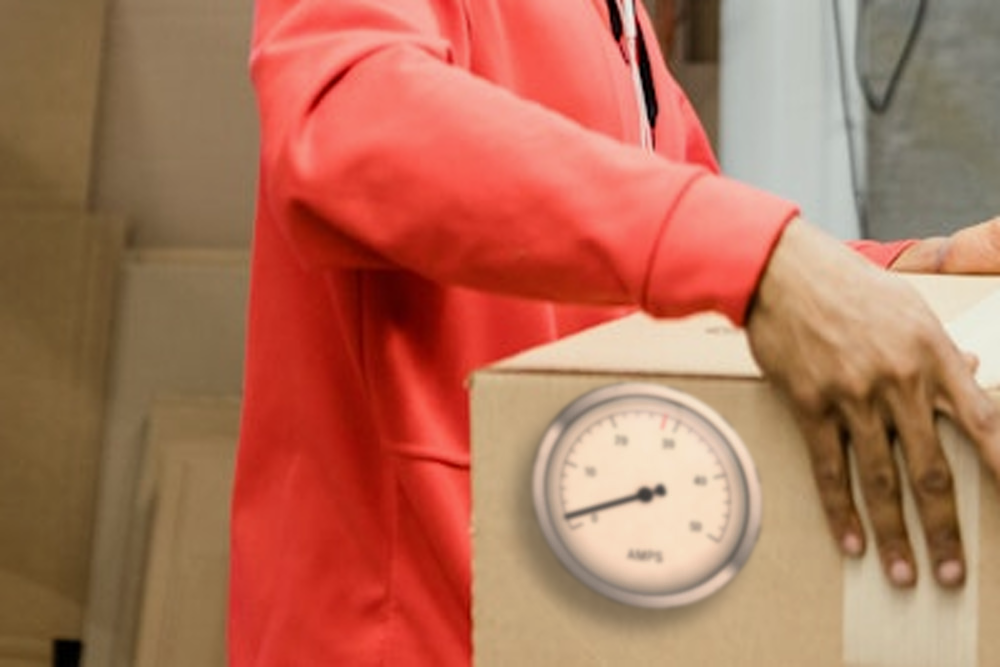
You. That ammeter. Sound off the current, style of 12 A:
2 A
